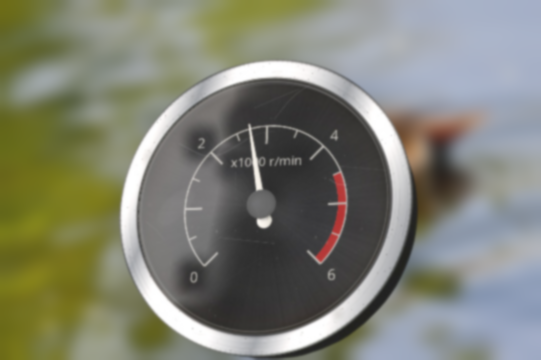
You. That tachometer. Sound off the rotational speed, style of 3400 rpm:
2750 rpm
